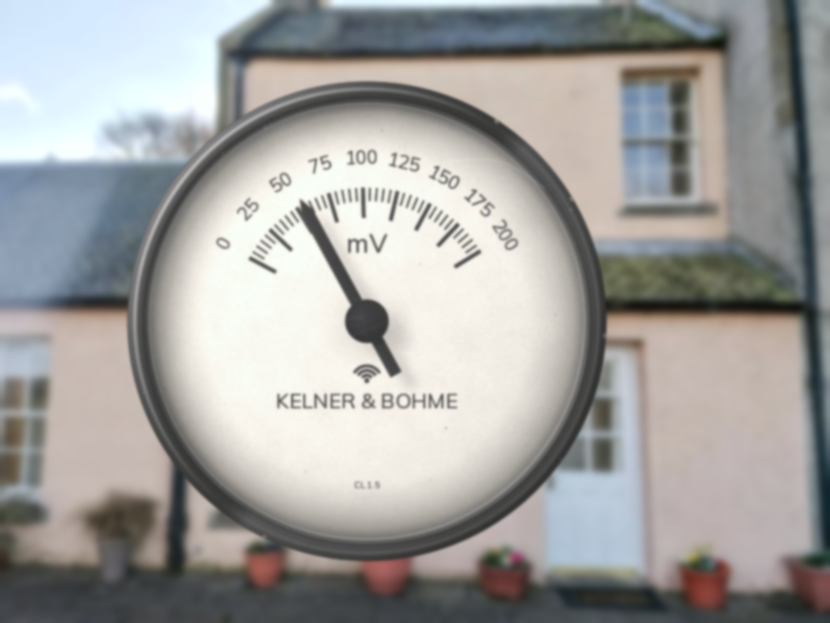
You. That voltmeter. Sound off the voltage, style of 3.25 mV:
55 mV
